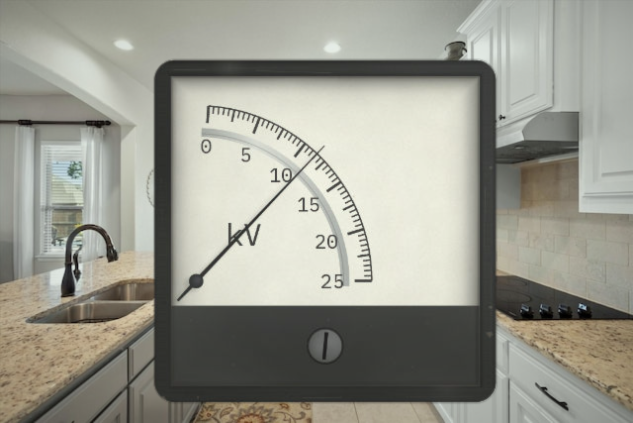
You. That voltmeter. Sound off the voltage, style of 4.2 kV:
11.5 kV
